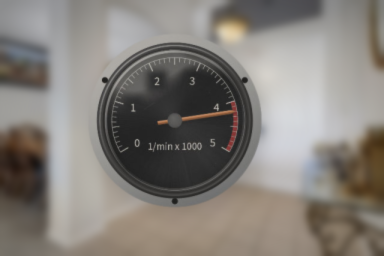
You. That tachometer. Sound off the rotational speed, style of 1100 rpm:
4200 rpm
